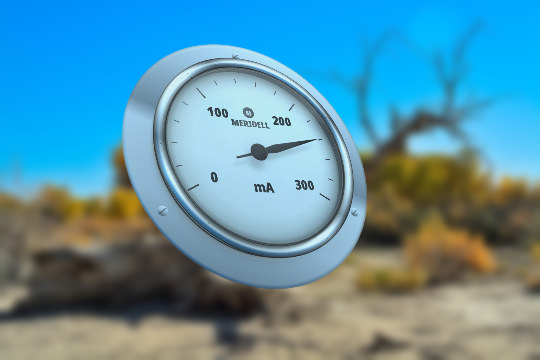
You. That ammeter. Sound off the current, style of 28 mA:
240 mA
